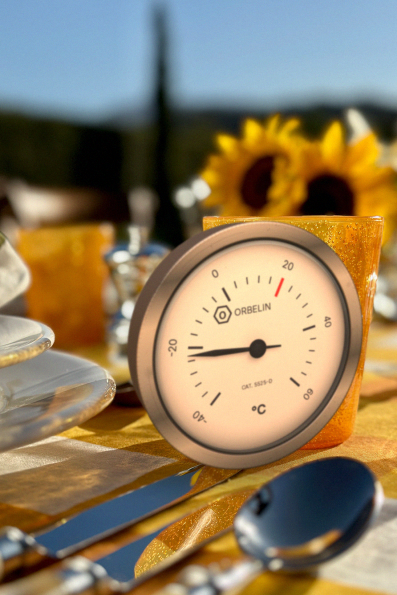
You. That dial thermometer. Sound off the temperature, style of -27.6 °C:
-22 °C
